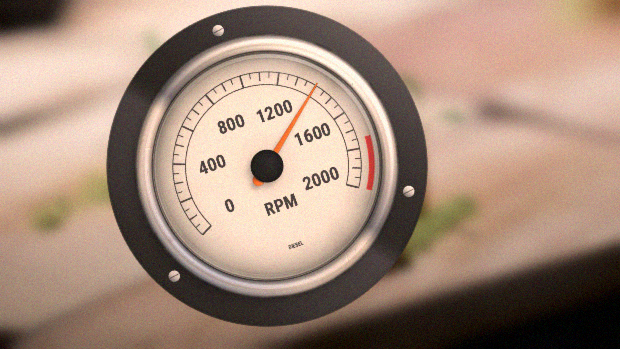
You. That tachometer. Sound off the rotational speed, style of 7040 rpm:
1400 rpm
